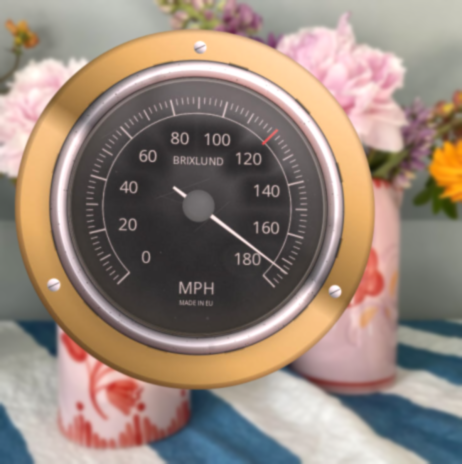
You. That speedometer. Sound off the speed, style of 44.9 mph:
174 mph
